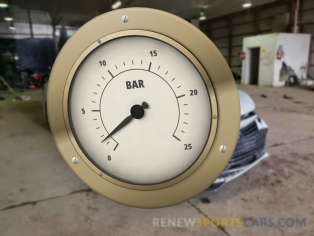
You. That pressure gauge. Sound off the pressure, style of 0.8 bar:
1.5 bar
